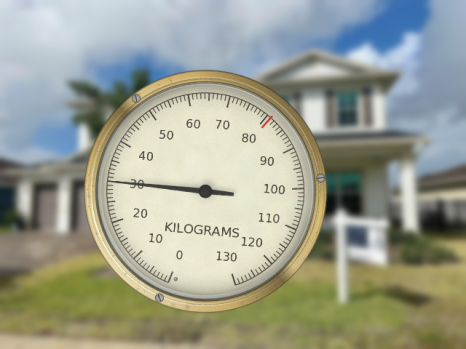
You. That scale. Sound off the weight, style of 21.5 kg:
30 kg
